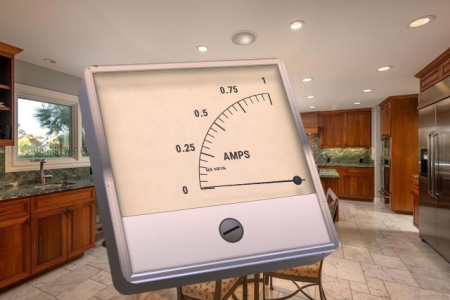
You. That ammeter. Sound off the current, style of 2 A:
0 A
